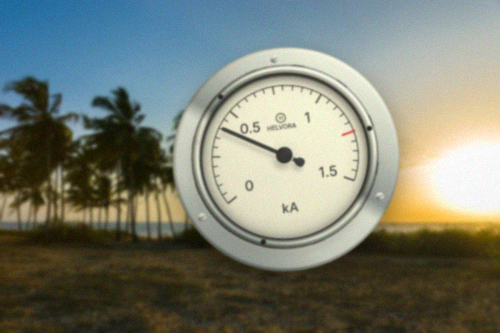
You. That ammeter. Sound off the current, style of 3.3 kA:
0.4 kA
